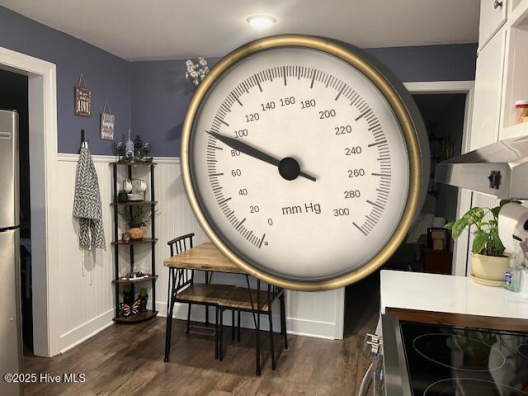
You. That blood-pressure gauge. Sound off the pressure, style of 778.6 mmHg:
90 mmHg
